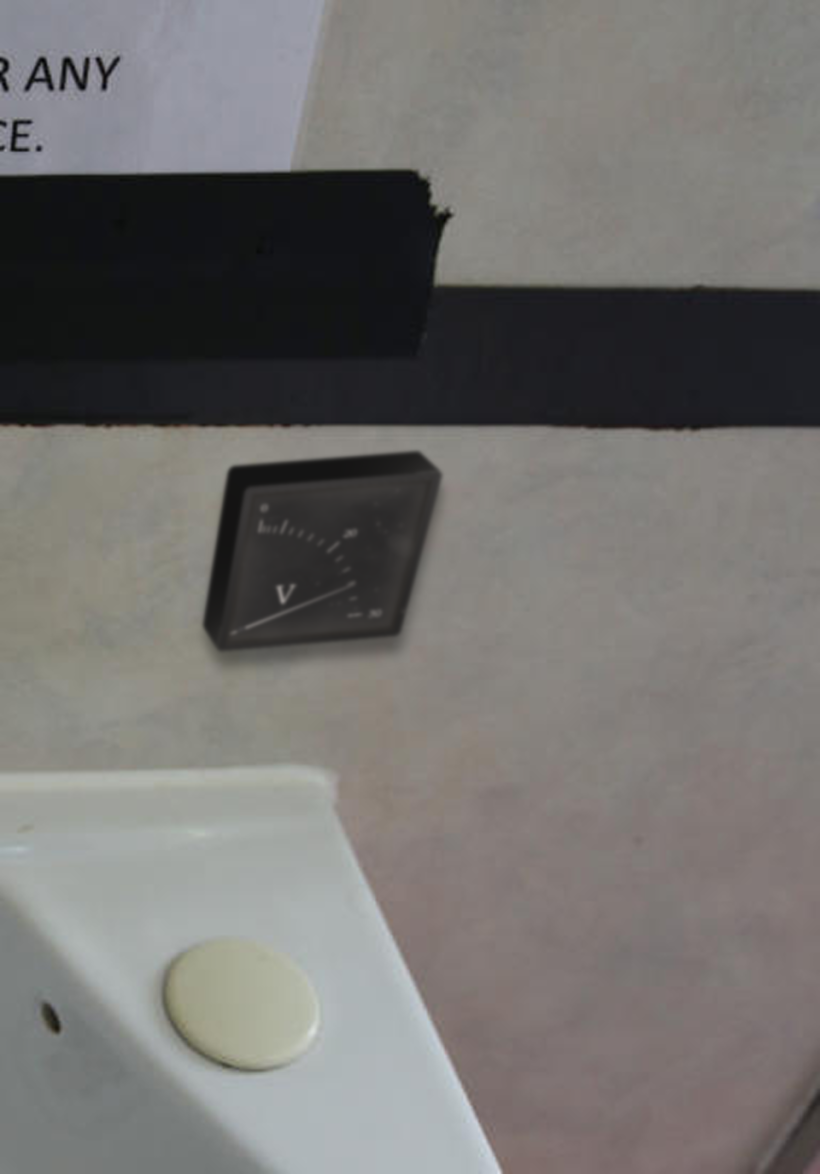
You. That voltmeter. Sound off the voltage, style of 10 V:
26 V
